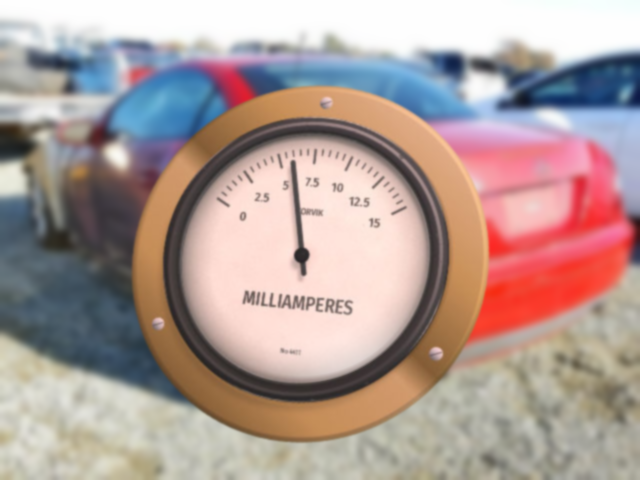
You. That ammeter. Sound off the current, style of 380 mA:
6 mA
